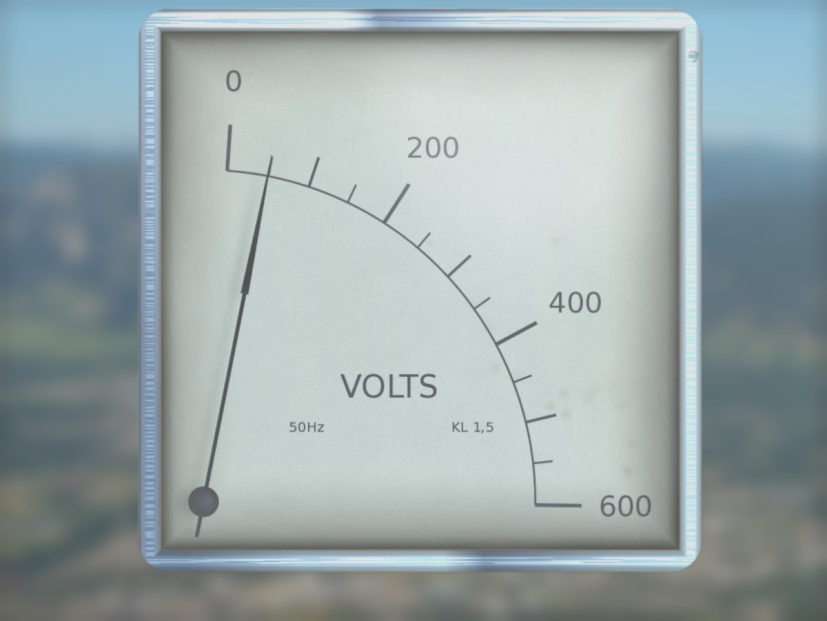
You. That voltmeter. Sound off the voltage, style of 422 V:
50 V
